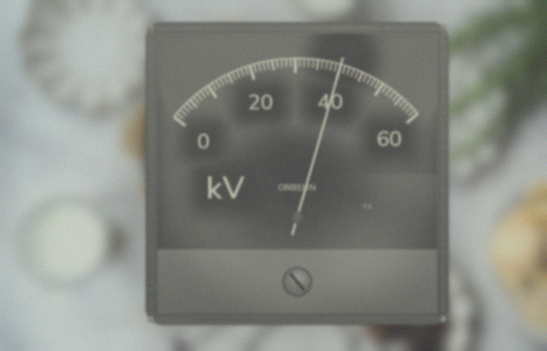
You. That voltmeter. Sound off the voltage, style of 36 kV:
40 kV
